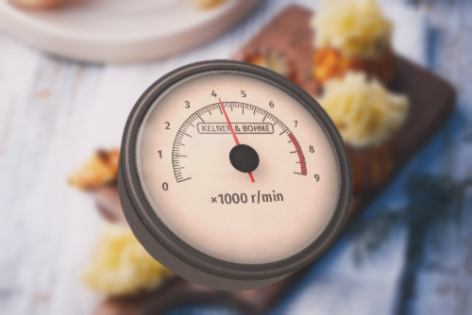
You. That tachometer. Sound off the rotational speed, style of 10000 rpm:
4000 rpm
